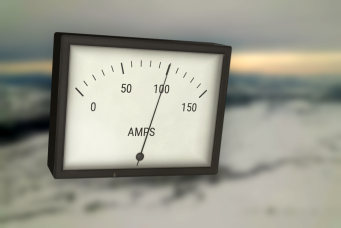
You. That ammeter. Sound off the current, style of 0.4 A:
100 A
